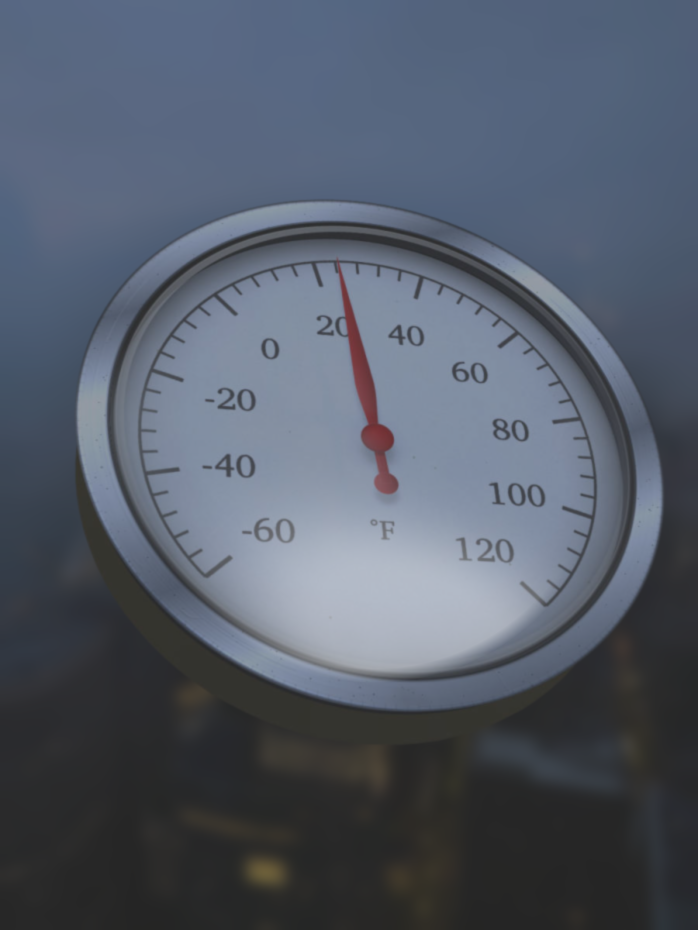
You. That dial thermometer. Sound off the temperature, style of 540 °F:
24 °F
